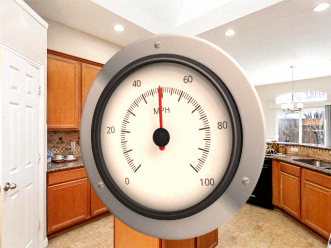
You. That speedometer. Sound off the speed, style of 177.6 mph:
50 mph
